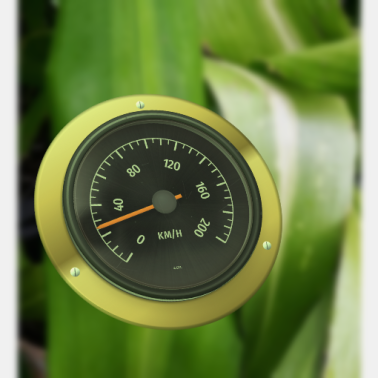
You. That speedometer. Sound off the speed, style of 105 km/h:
25 km/h
